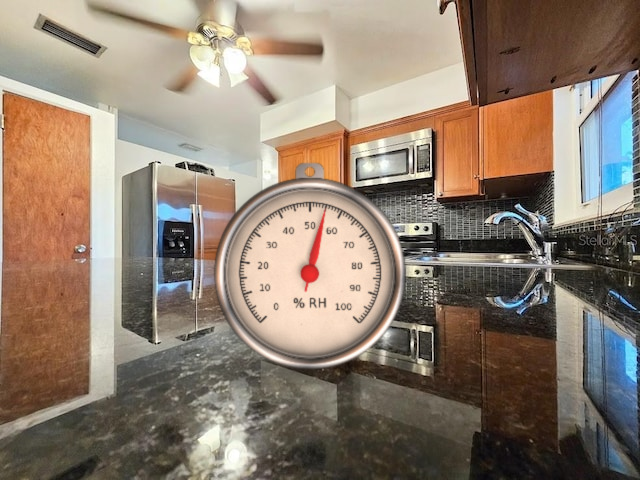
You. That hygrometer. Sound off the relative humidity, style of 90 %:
55 %
